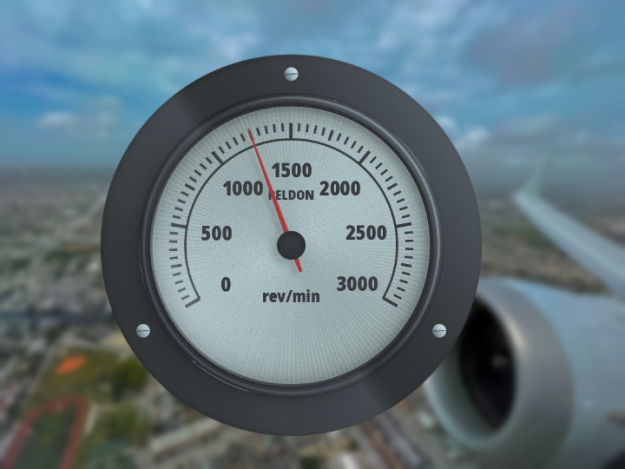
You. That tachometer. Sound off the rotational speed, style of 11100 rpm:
1250 rpm
